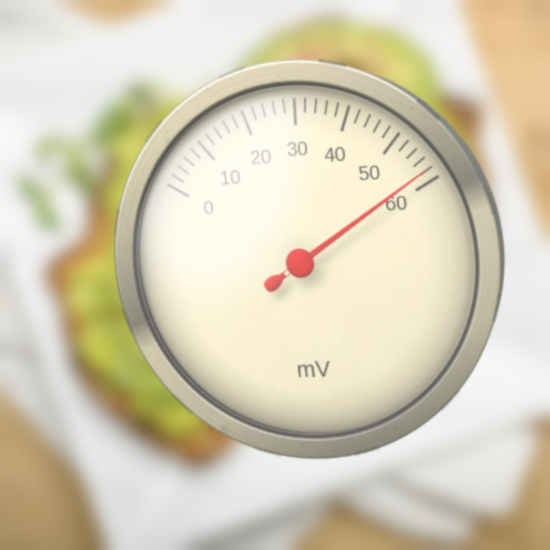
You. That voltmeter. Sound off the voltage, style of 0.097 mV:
58 mV
